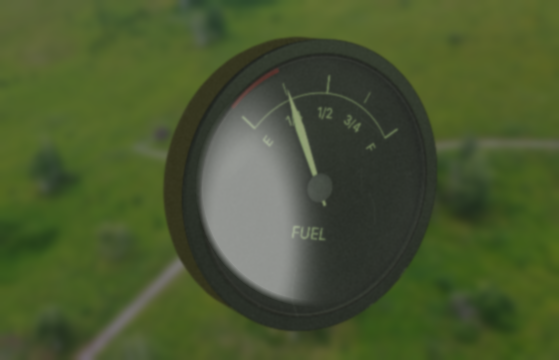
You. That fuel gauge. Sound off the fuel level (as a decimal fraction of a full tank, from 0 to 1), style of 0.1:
0.25
